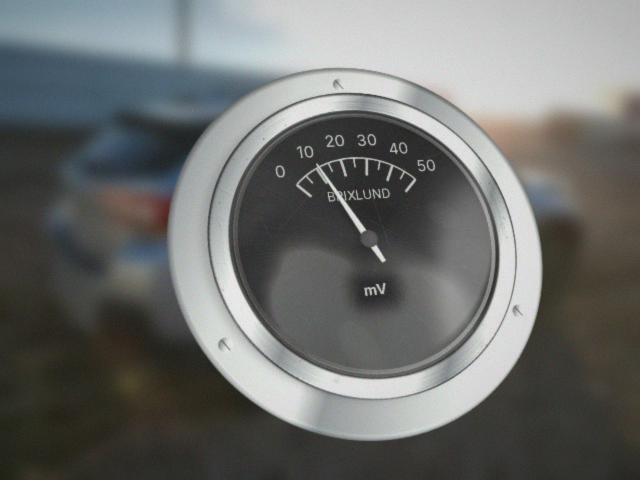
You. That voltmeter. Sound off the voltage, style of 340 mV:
10 mV
